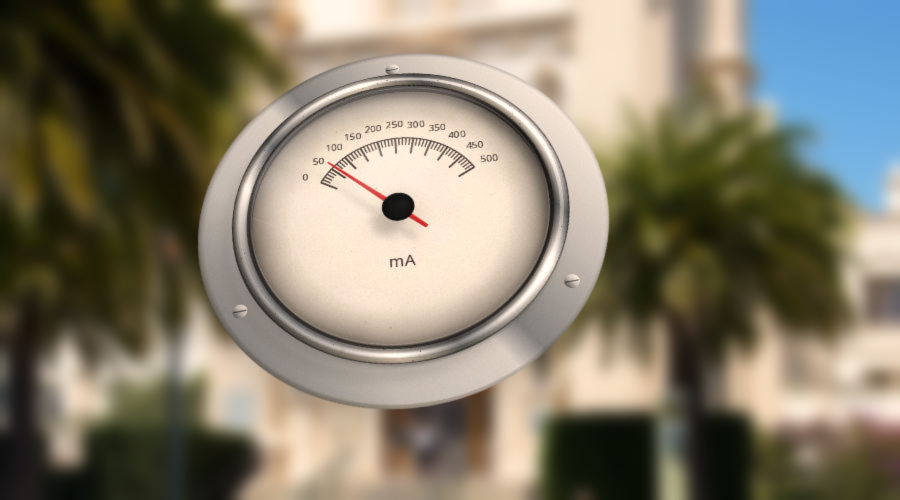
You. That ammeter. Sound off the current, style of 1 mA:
50 mA
